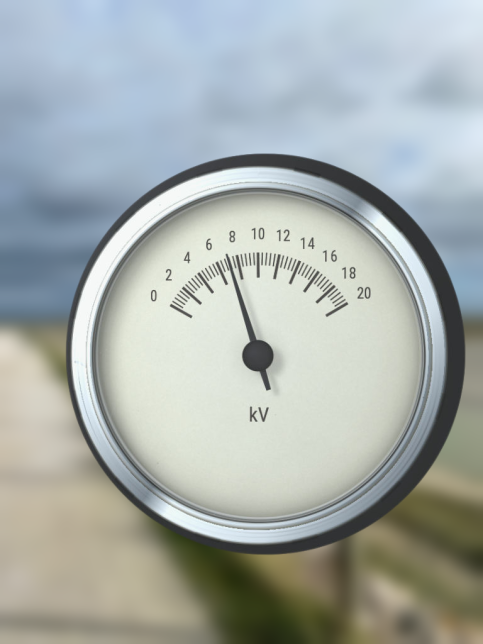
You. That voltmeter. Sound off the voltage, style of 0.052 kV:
7.2 kV
